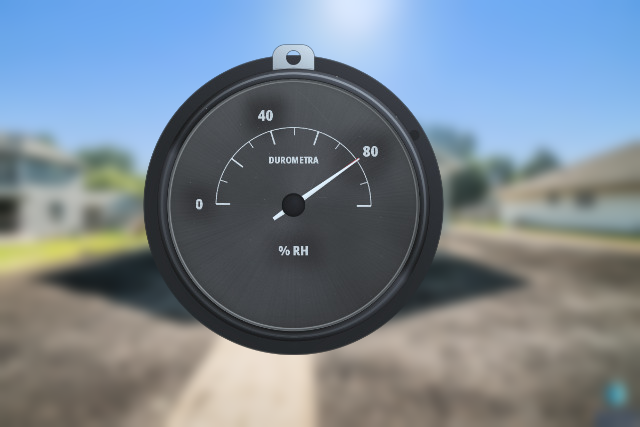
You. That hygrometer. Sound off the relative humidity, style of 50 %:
80 %
